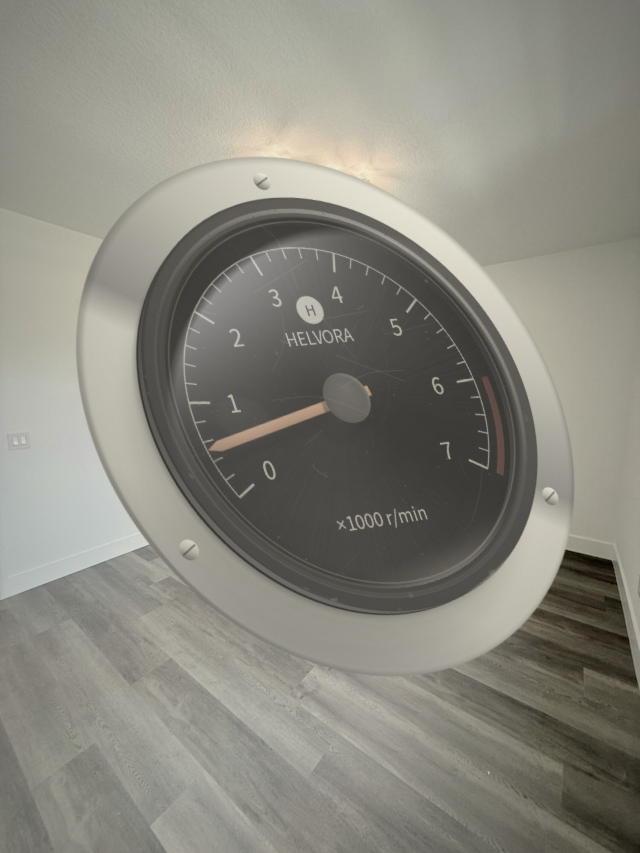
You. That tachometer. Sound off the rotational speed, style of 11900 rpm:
500 rpm
